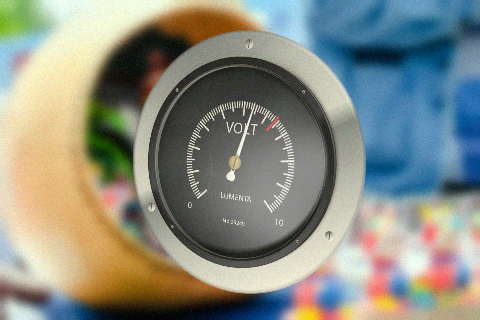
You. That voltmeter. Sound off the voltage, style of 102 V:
5.5 V
